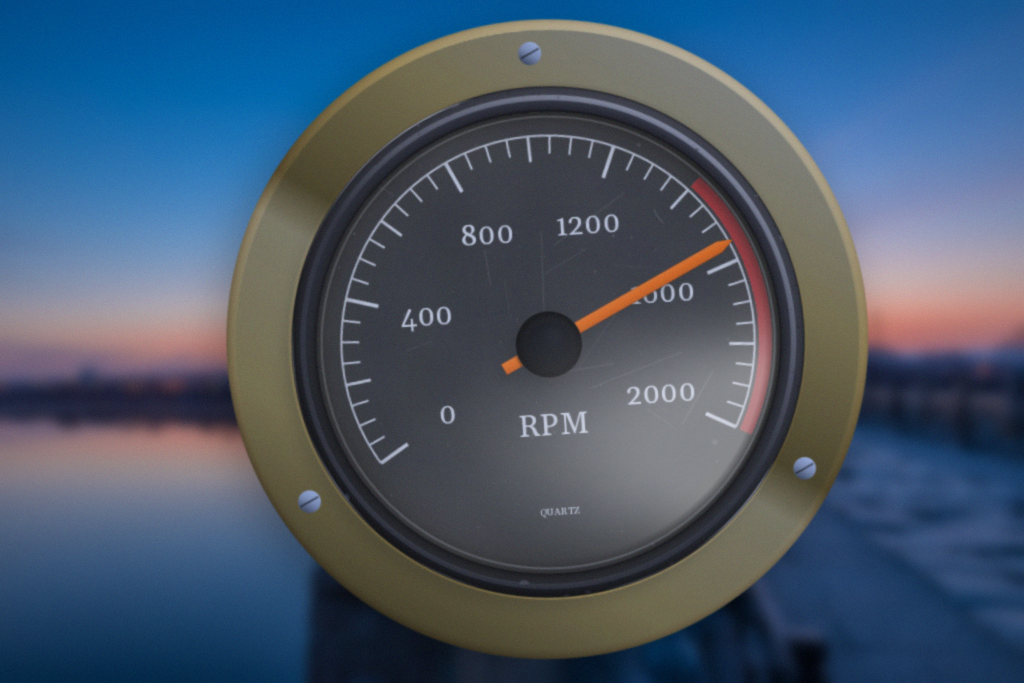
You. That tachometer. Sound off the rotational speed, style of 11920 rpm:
1550 rpm
